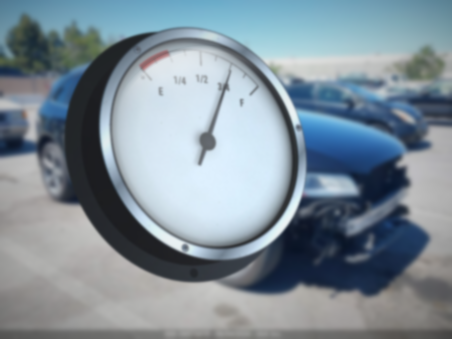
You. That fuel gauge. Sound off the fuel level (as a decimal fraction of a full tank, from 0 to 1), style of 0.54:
0.75
